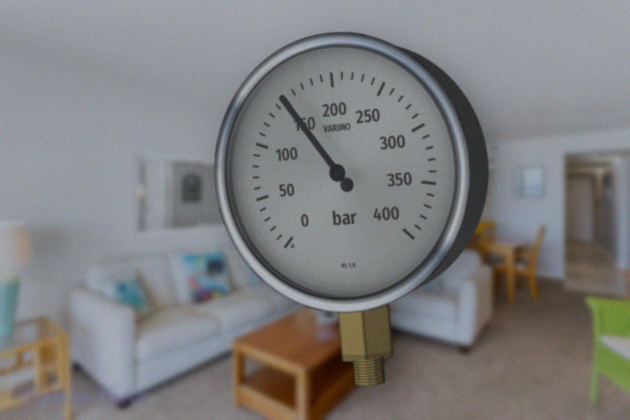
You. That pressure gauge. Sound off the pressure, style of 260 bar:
150 bar
